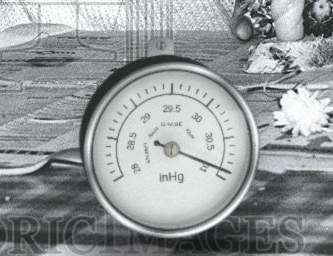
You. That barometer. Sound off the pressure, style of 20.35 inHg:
30.9 inHg
